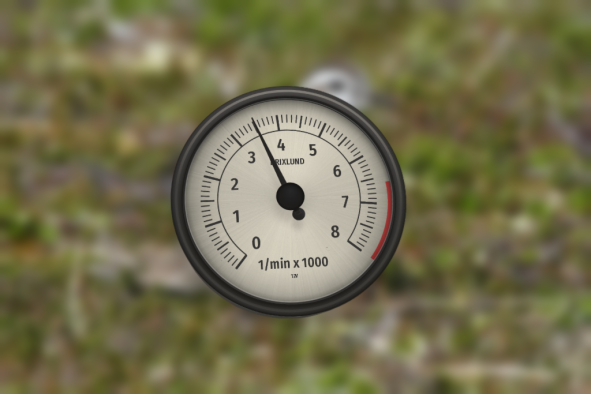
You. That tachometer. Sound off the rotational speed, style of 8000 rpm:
3500 rpm
